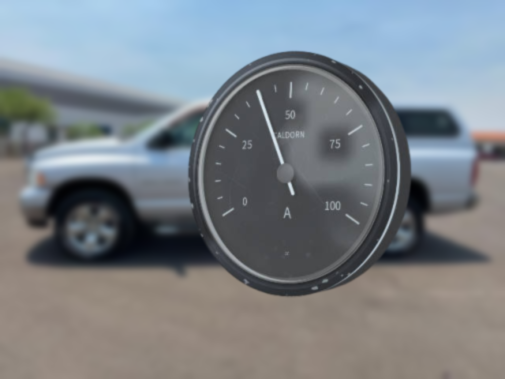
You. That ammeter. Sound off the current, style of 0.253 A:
40 A
